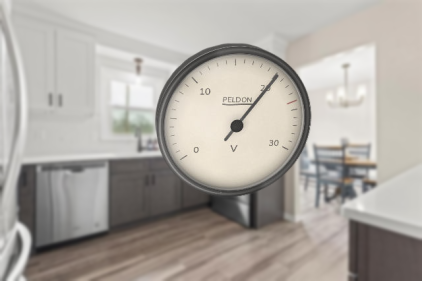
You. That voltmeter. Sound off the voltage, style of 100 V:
20 V
